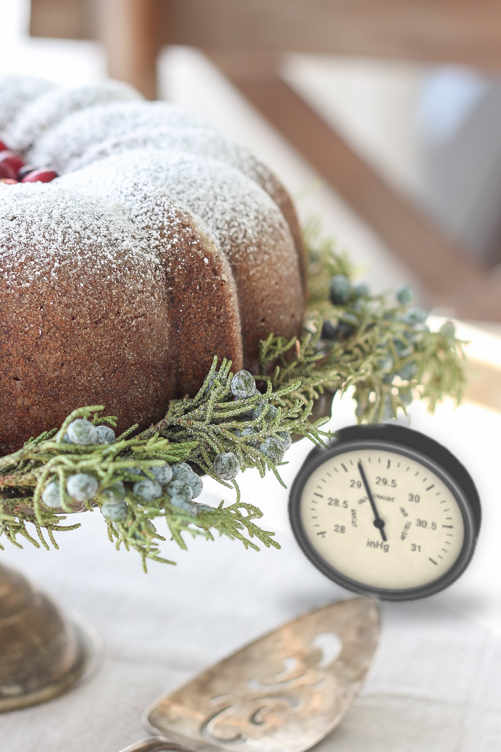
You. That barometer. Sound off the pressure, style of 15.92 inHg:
29.2 inHg
